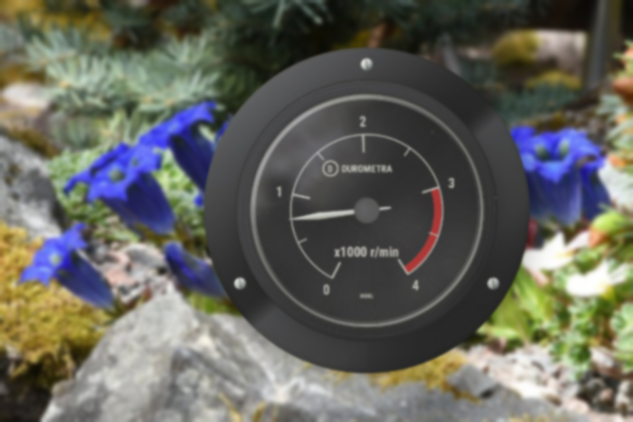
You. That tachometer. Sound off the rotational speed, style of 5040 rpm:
750 rpm
